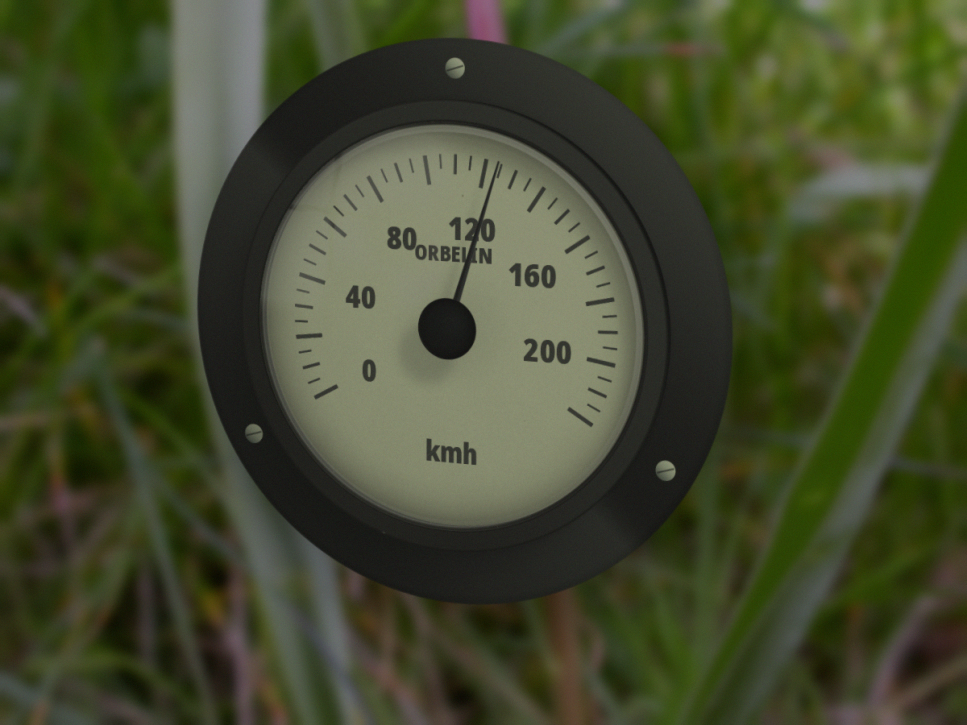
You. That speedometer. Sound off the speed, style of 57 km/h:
125 km/h
